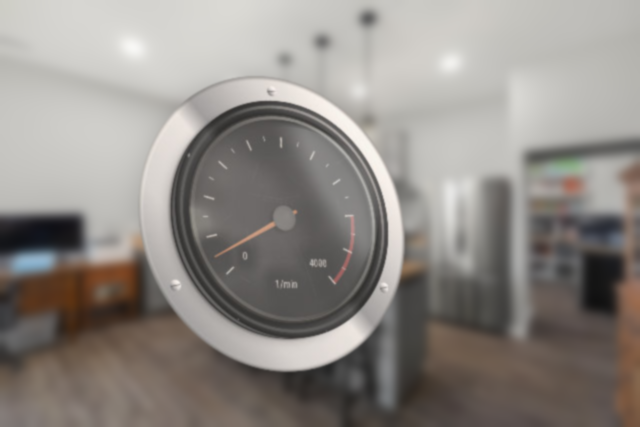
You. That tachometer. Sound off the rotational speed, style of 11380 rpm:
200 rpm
